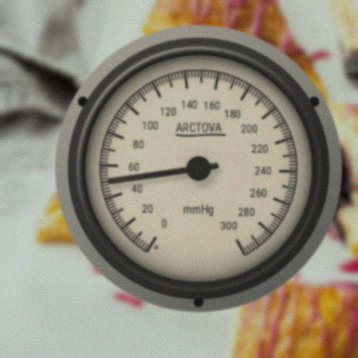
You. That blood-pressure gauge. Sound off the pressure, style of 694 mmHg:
50 mmHg
